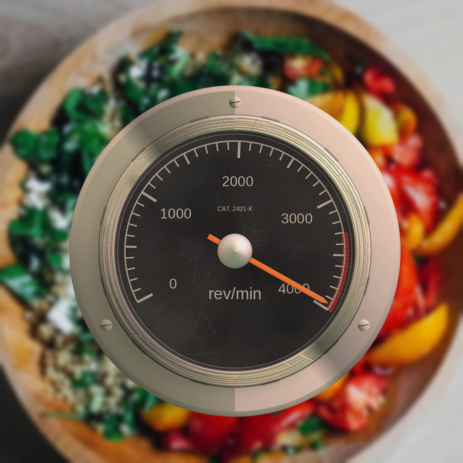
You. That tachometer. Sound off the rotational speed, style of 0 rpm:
3950 rpm
